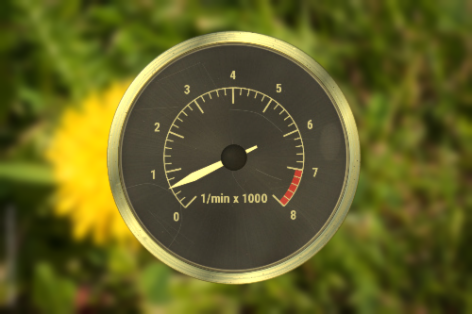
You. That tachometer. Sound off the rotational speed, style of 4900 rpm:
600 rpm
